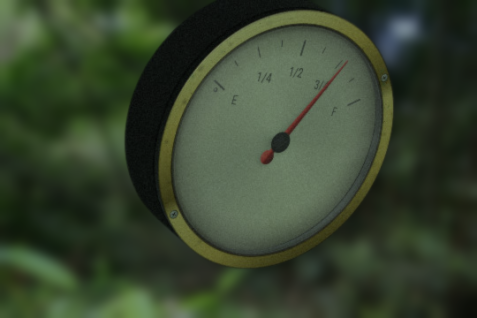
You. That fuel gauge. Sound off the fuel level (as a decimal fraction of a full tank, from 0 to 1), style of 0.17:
0.75
